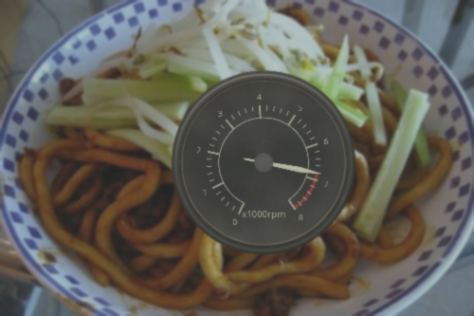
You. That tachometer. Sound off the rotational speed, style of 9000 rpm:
6800 rpm
